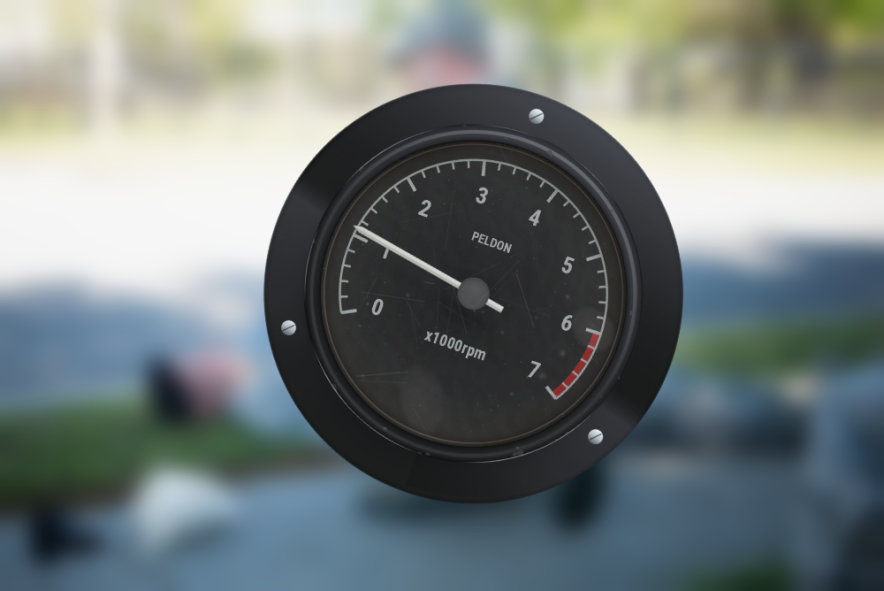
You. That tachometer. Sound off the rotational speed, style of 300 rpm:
1100 rpm
